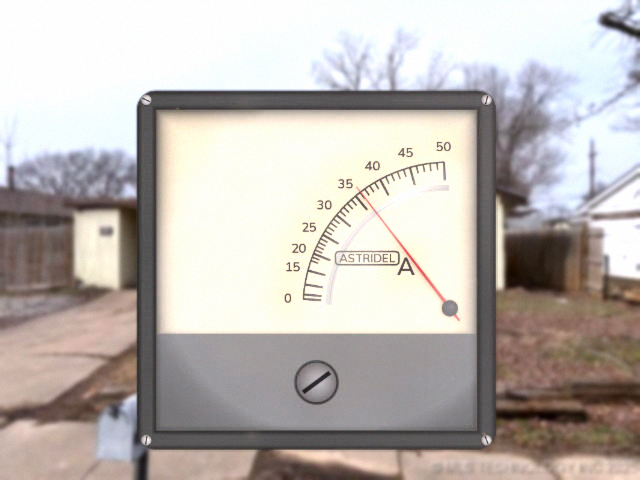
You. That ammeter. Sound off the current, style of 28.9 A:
36 A
